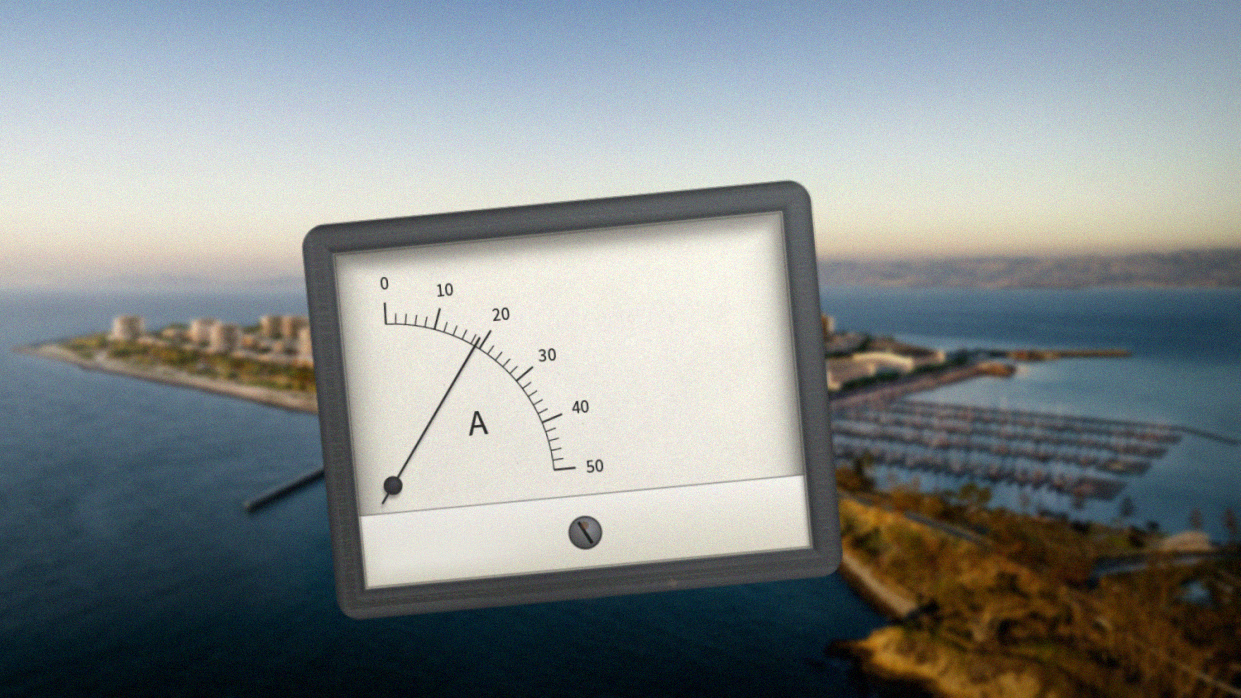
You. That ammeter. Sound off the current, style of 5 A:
19 A
